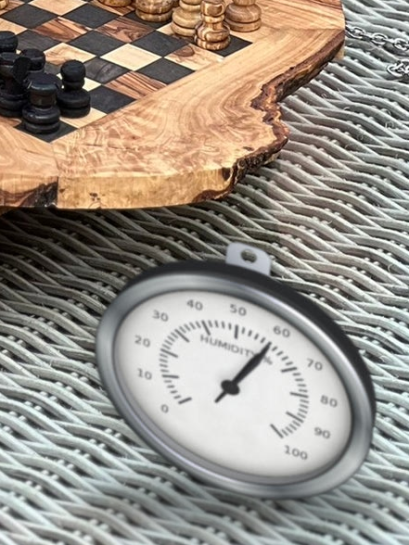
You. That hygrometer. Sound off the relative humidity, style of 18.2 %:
60 %
